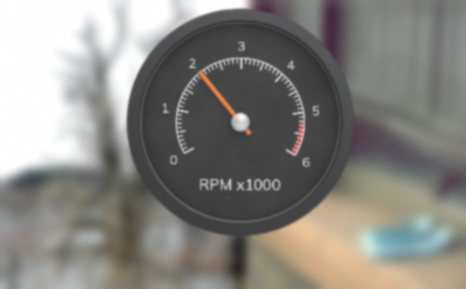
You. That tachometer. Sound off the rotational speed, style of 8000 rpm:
2000 rpm
